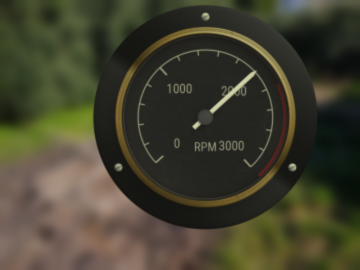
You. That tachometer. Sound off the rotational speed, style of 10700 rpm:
2000 rpm
